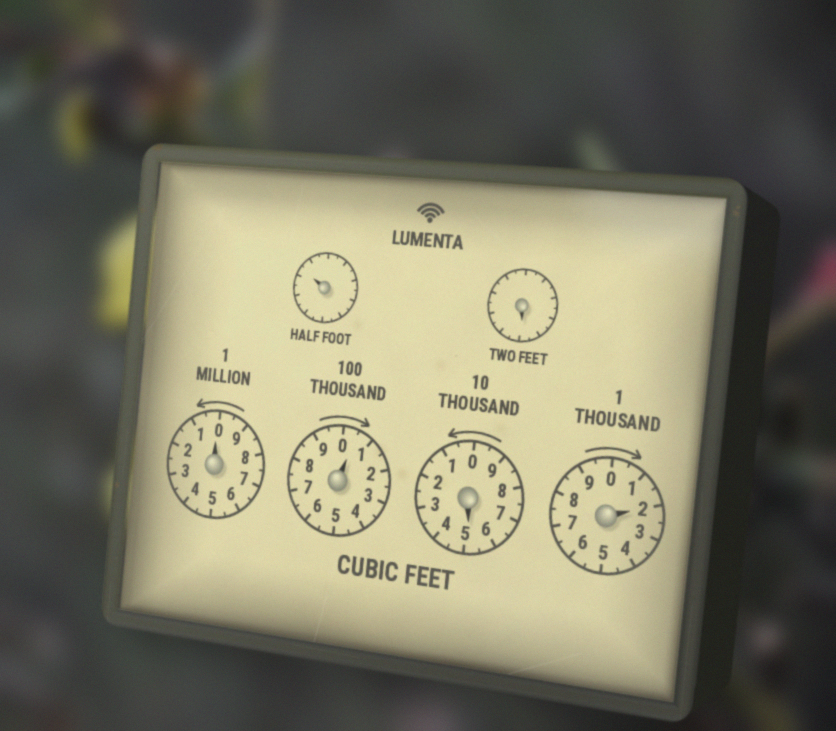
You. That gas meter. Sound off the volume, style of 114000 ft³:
5200 ft³
